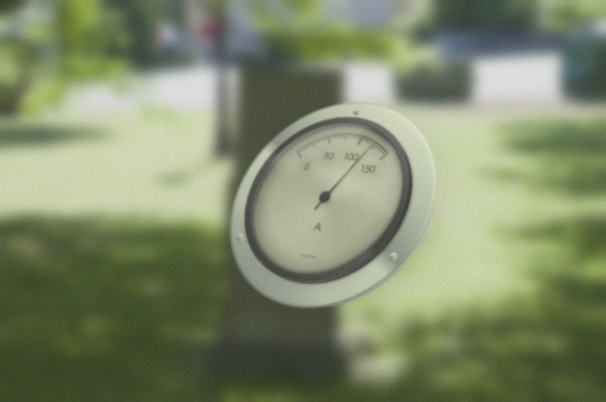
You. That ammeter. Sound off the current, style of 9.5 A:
125 A
